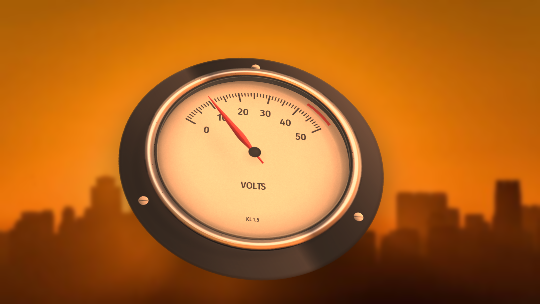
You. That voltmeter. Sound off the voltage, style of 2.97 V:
10 V
